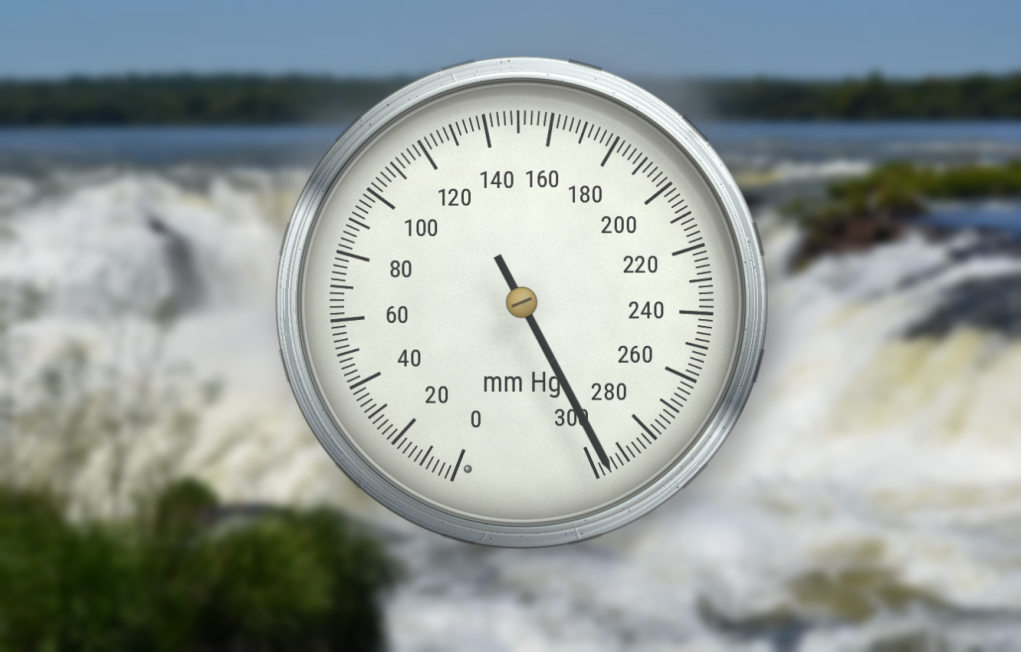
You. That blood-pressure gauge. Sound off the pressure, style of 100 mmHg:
296 mmHg
